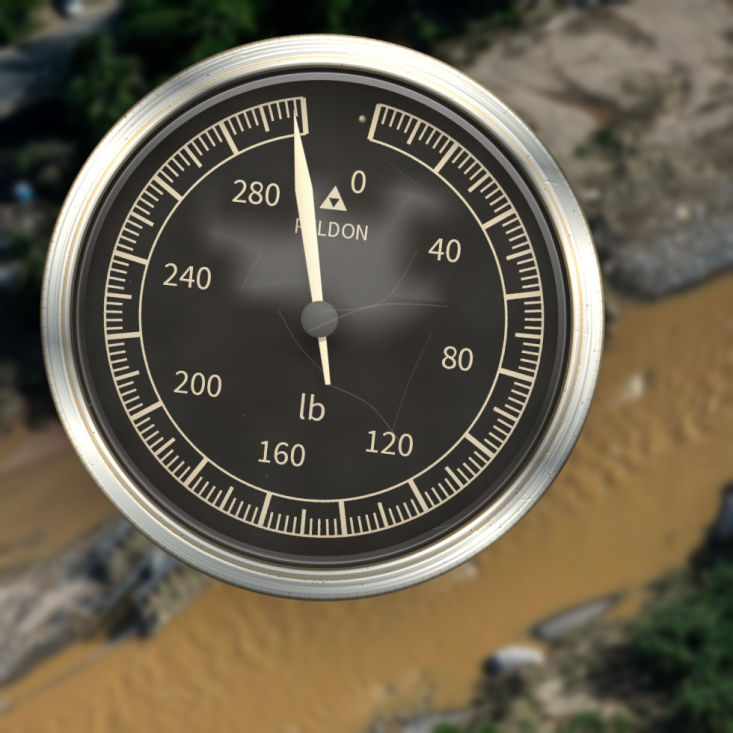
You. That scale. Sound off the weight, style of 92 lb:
298 lb
